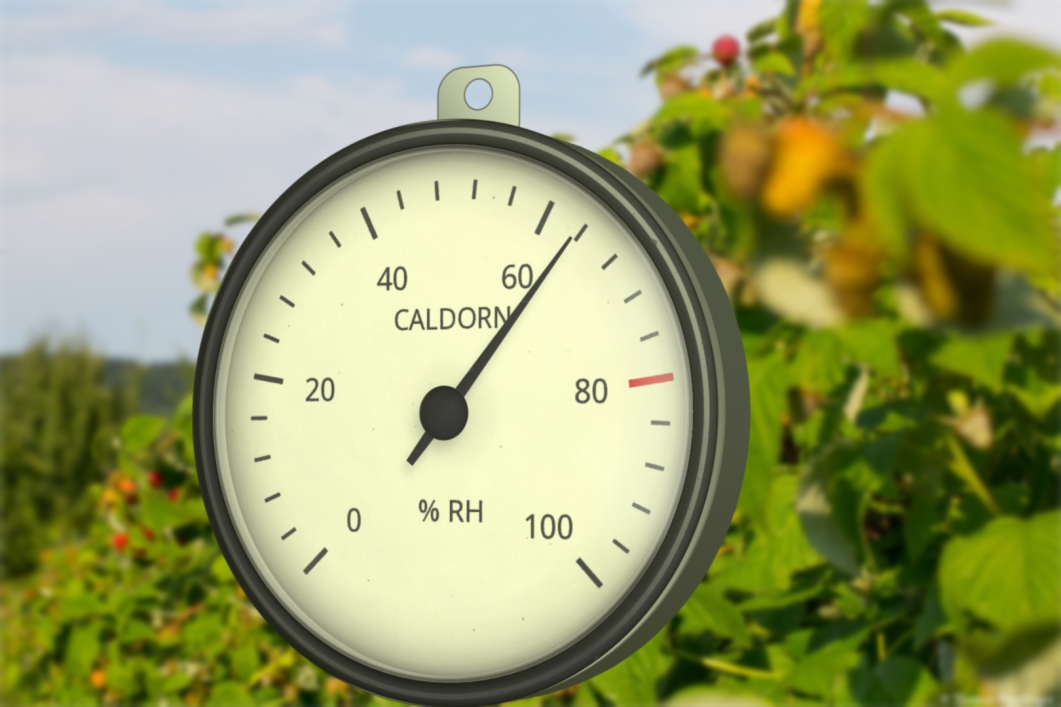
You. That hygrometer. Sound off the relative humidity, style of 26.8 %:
64 %
